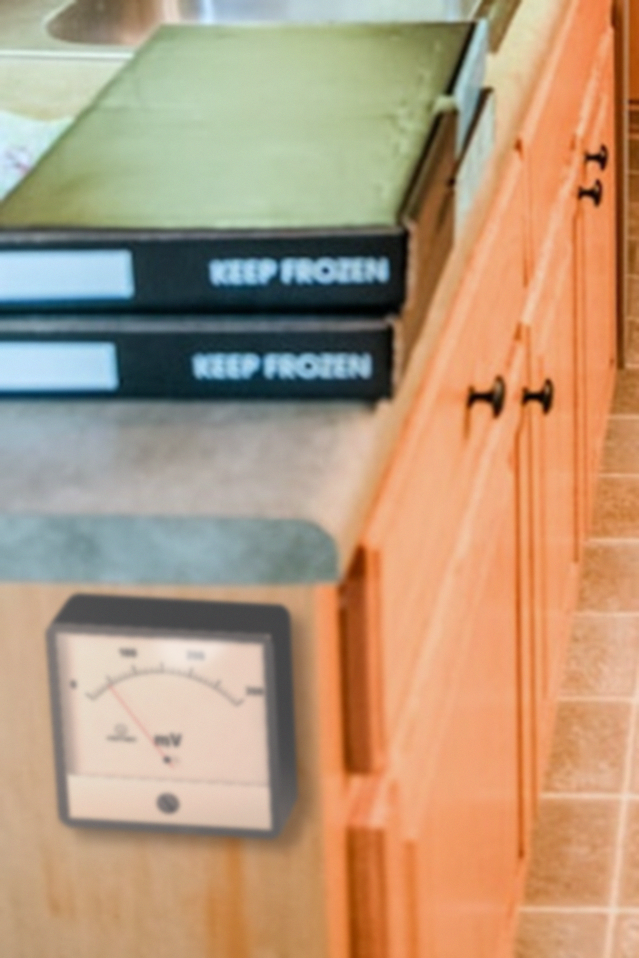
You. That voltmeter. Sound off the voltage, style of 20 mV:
50 mV
